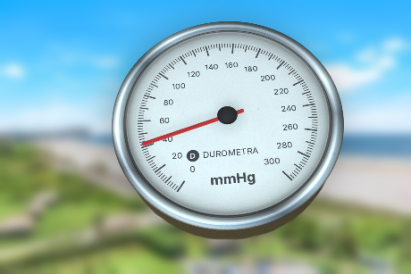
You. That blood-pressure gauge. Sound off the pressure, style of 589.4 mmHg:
40 mmHg
